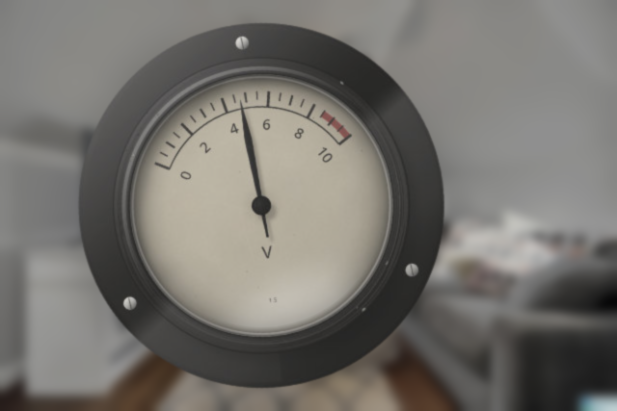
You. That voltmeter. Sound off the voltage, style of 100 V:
4.75 V
